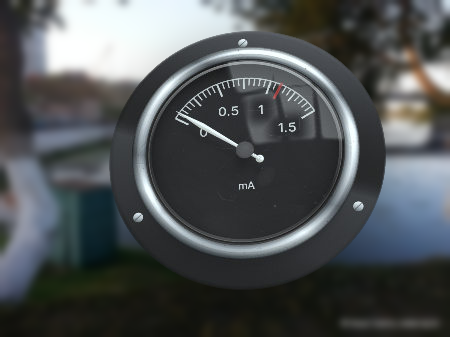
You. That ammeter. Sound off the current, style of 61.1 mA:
0.05 mA
